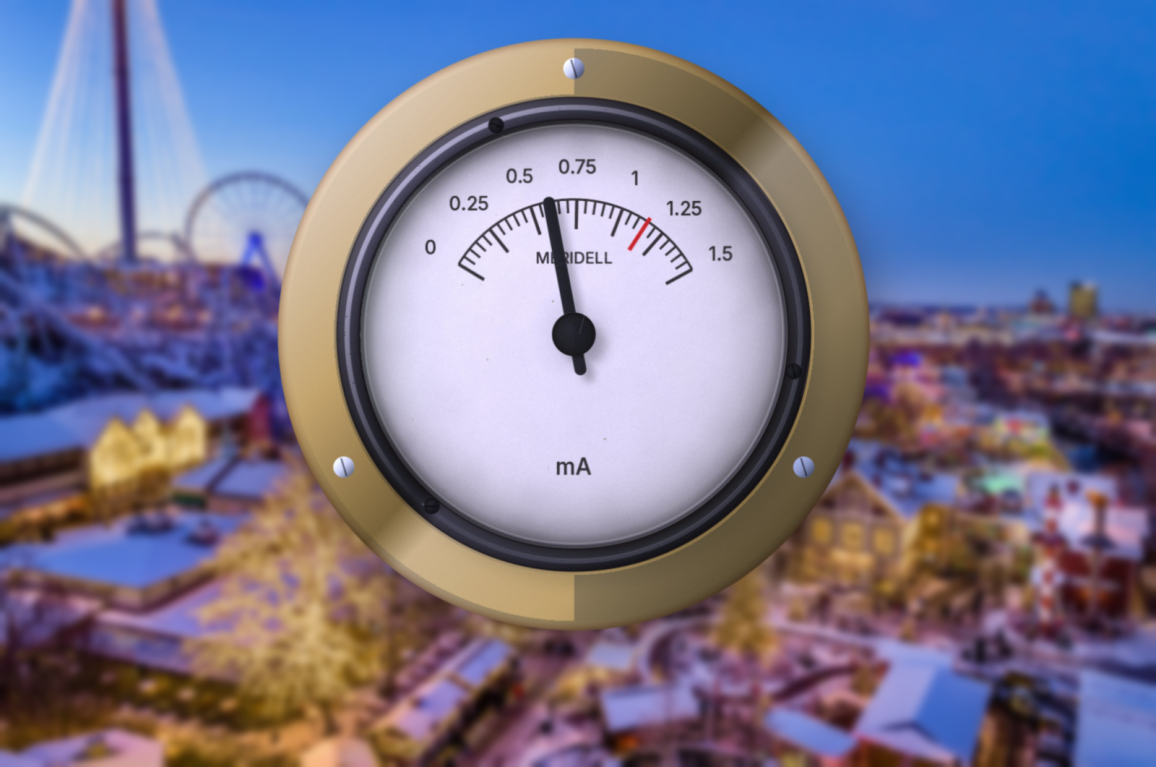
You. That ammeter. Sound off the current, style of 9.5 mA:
0.6 mA
